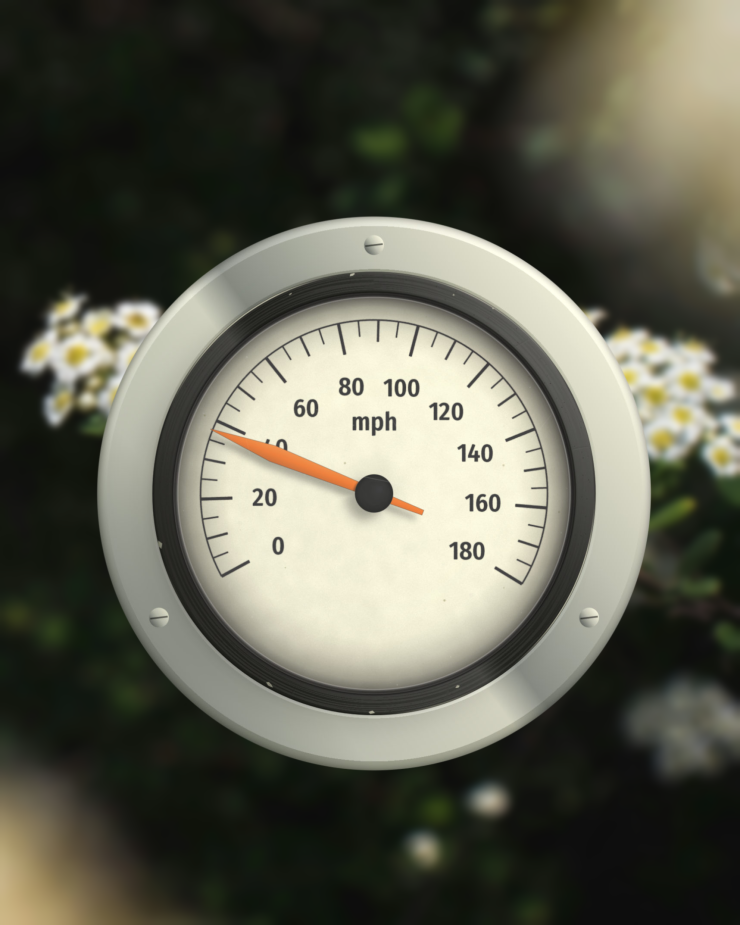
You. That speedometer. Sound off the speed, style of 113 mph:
37.5 mph
